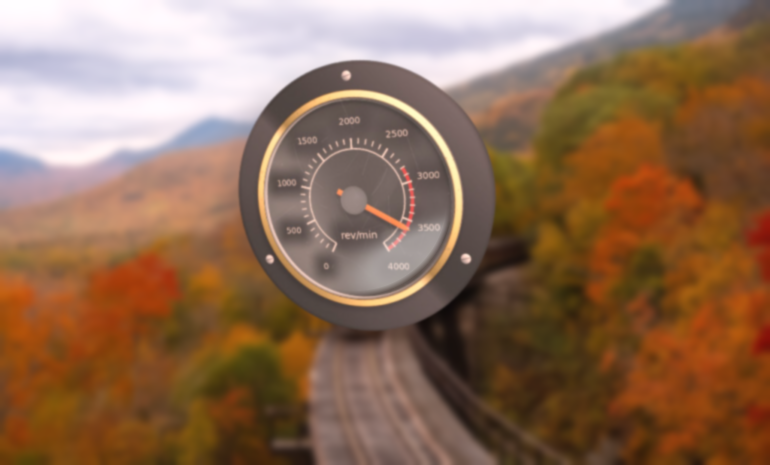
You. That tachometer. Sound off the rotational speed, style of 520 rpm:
3600 rpm
